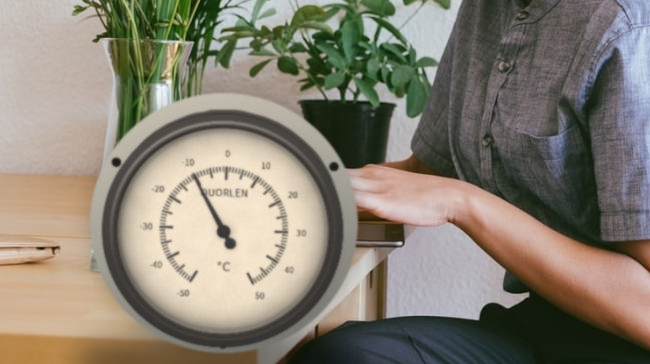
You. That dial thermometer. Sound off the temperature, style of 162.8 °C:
-10 °C
